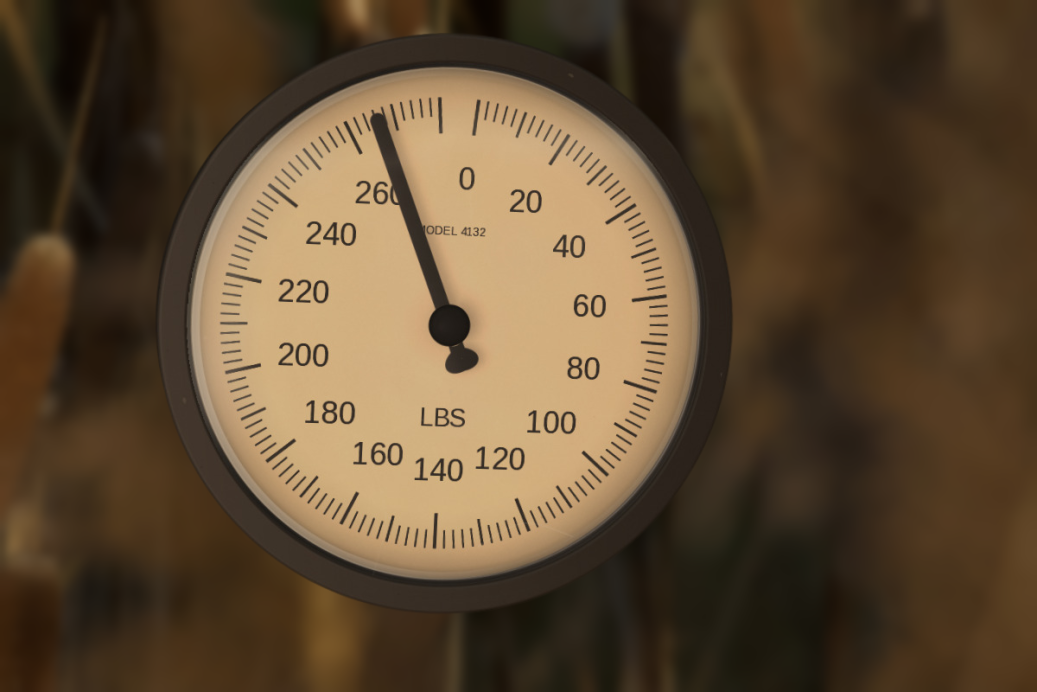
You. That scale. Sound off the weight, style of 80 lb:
266 lb
